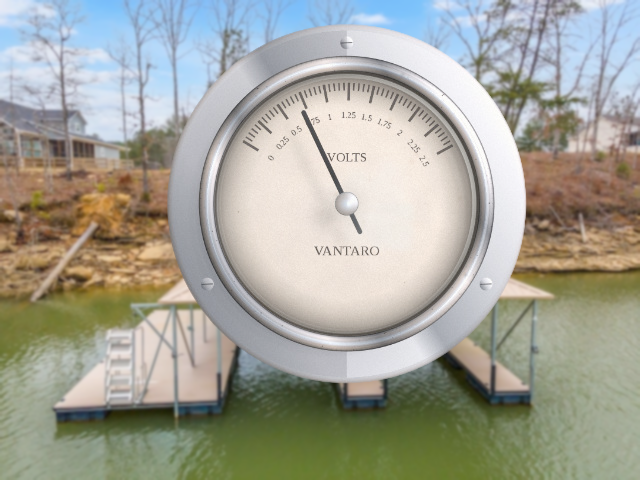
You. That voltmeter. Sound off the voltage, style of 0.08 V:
0.7 V
